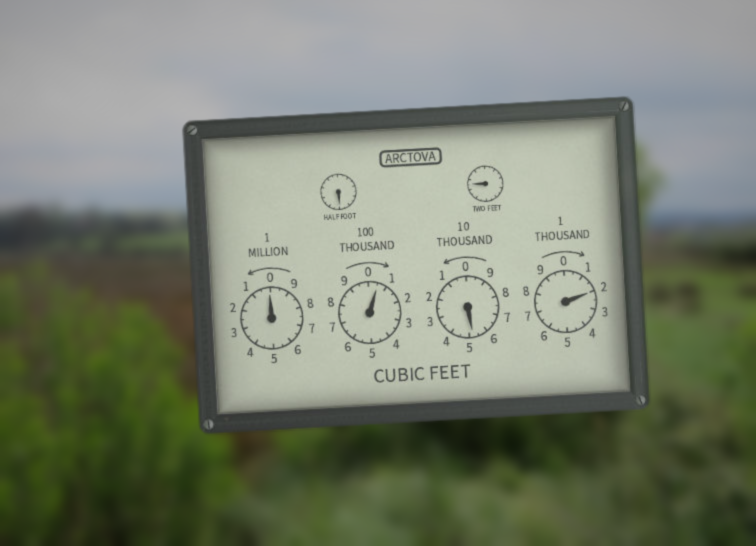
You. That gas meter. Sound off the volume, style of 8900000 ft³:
5200 ft³
